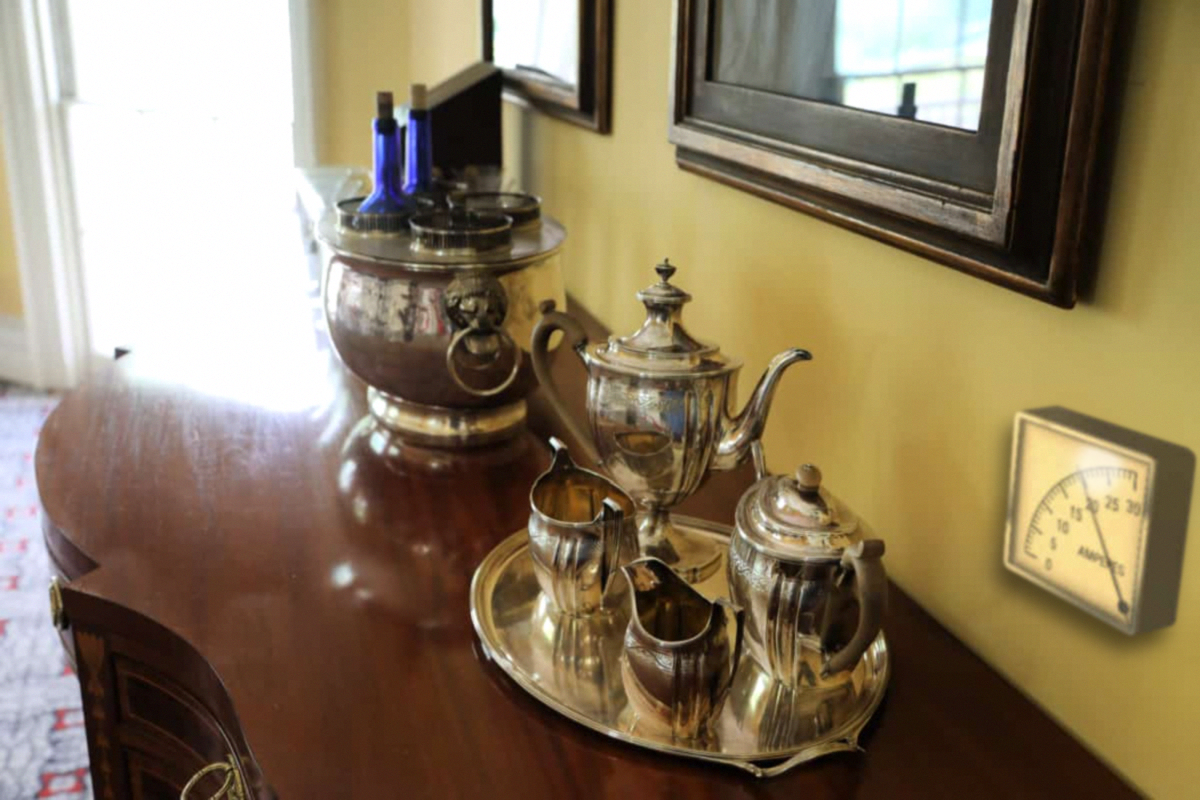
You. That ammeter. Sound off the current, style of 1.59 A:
20 A
